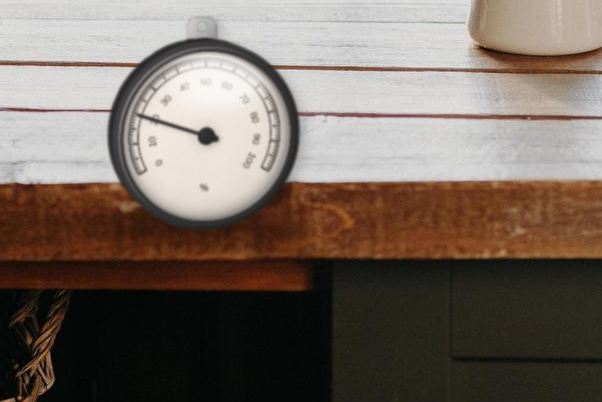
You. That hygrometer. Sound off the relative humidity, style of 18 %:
20 %
